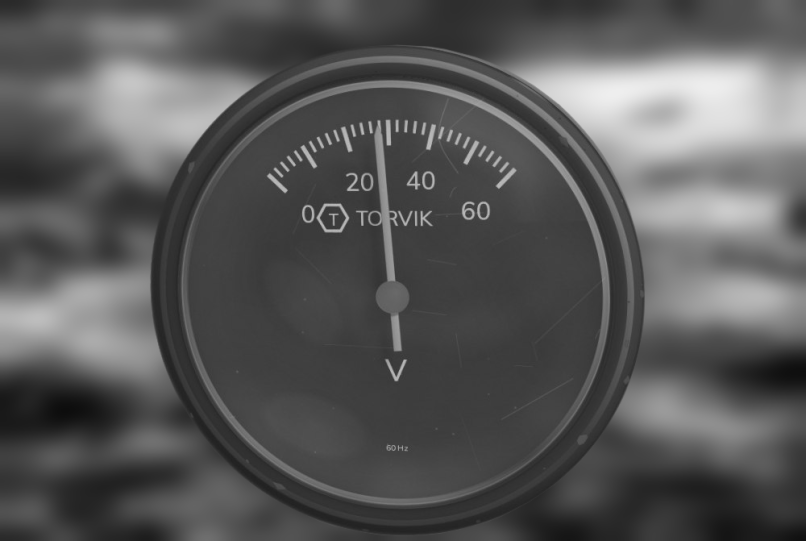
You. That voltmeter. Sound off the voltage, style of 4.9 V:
28 V
